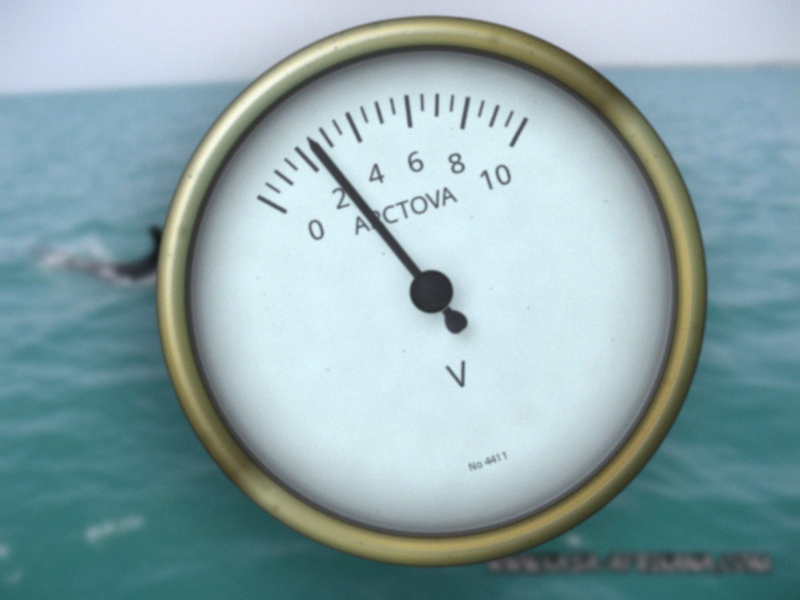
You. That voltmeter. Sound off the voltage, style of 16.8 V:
2.5 V
